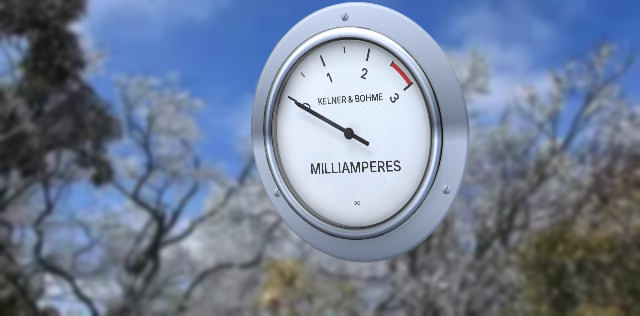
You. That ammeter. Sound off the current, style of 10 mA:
0 mA
